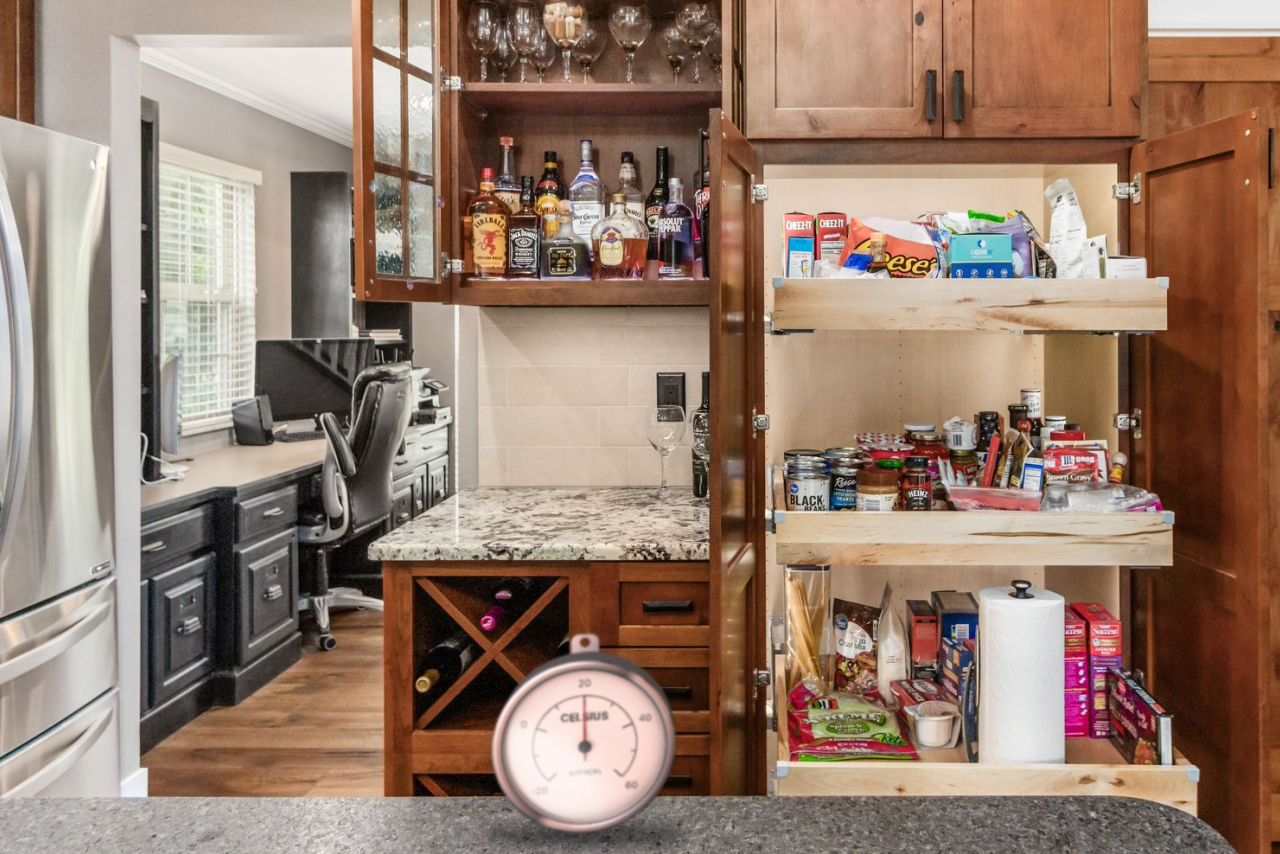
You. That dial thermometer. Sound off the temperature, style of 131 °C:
20 °C
